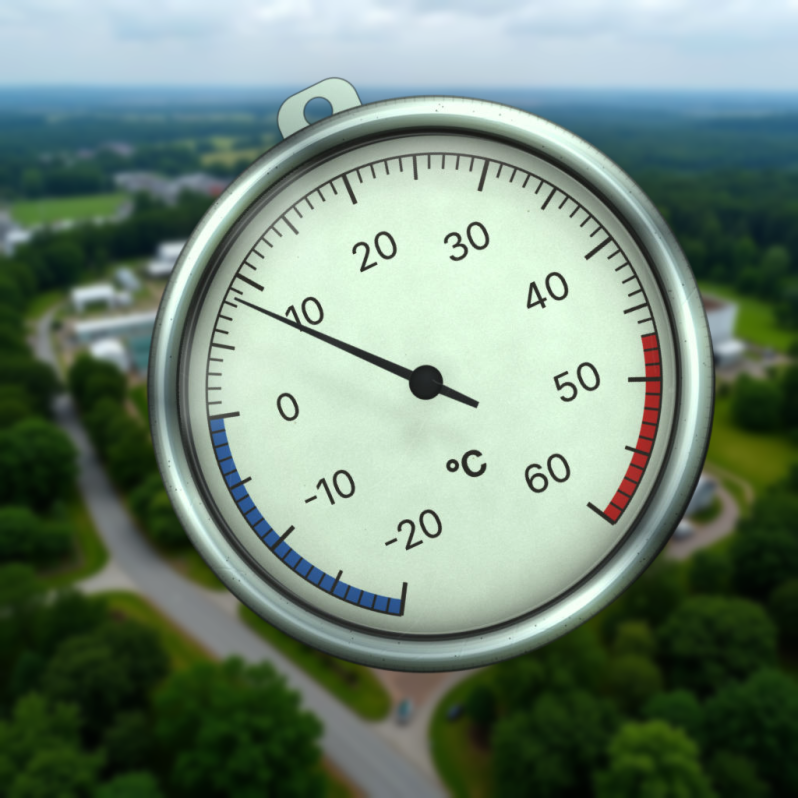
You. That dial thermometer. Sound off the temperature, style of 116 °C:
8.5 °C
